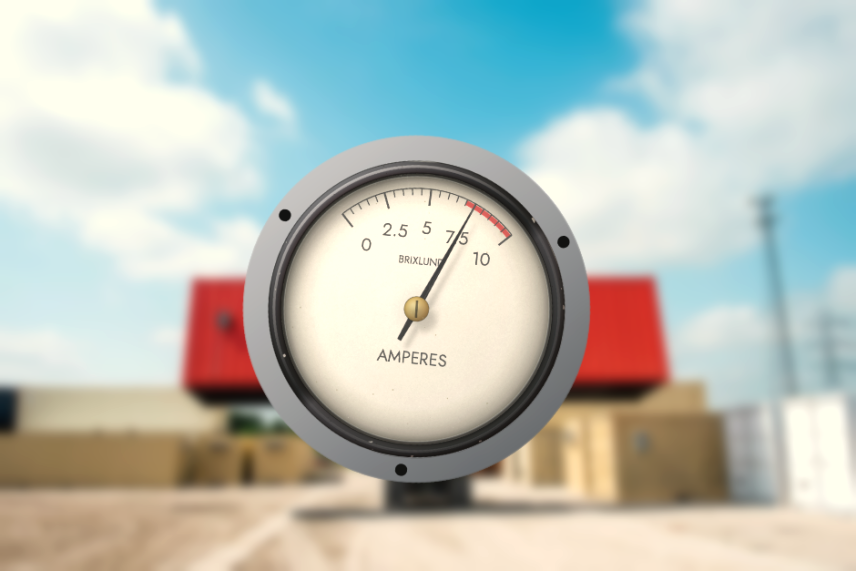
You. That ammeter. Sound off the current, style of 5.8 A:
7.5 A
